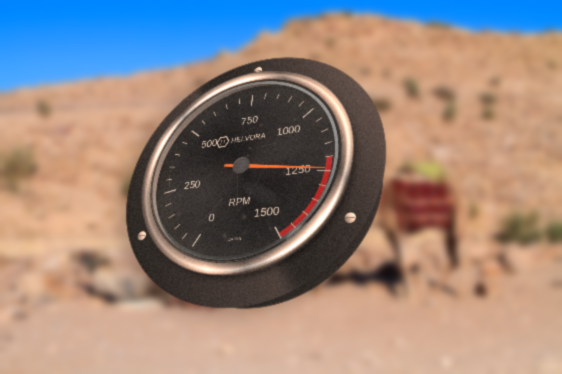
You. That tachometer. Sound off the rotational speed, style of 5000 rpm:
1250 rpm
